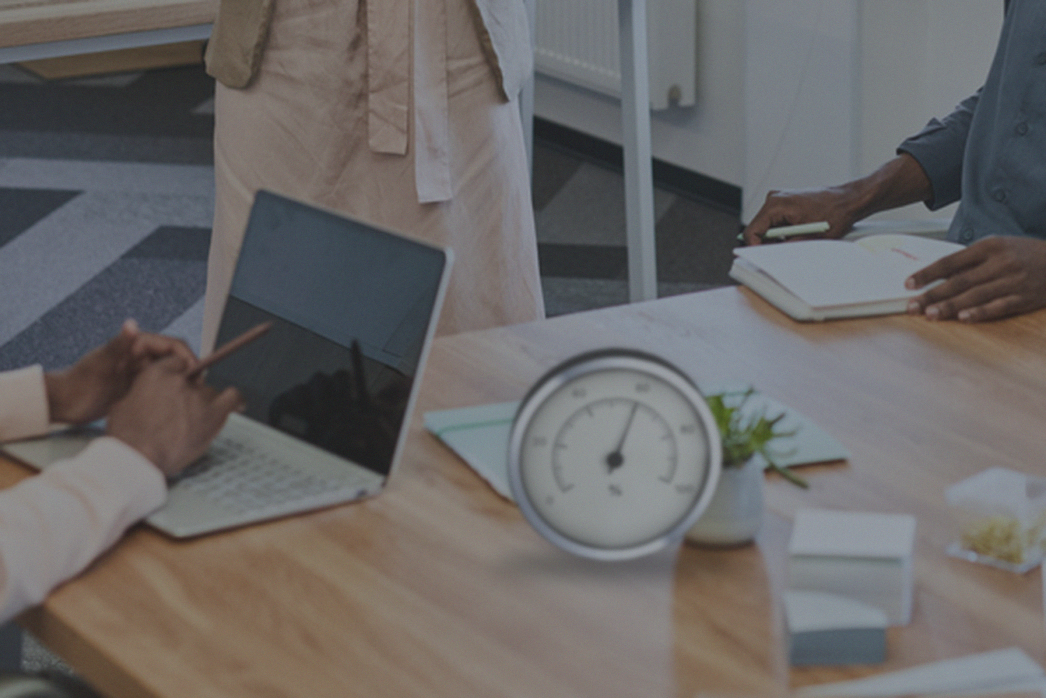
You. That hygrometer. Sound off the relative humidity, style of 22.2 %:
60 %
